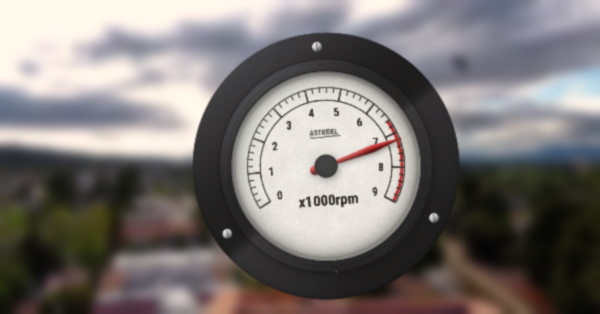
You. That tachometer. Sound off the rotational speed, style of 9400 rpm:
7200 rpm
